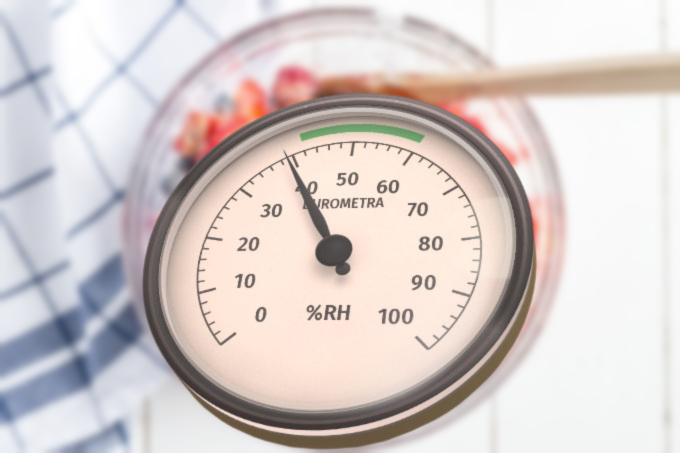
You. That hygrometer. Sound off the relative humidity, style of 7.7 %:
39 %
